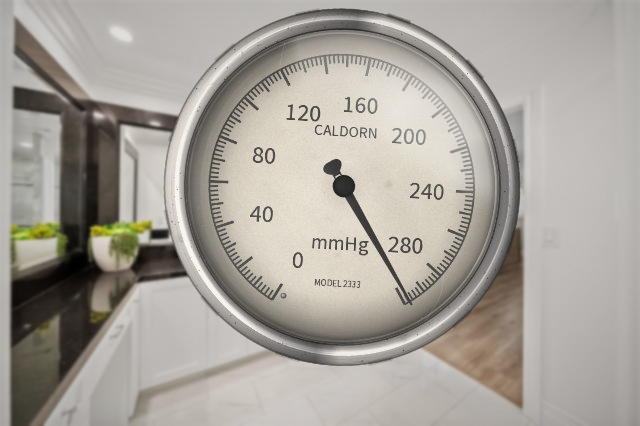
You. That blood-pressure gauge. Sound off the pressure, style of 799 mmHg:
298 mmHg
